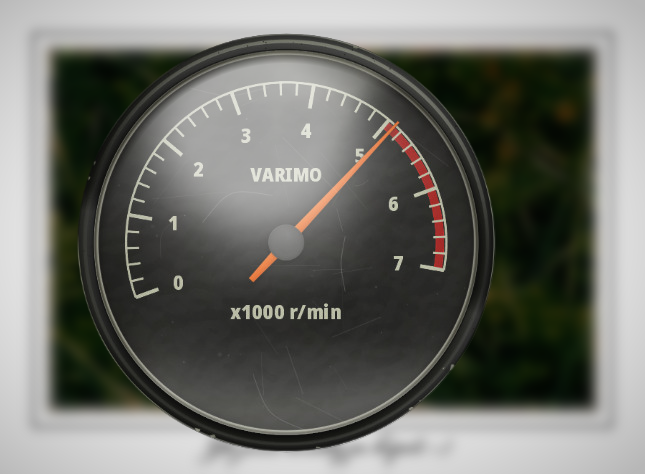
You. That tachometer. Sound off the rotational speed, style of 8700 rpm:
5100 rpm
